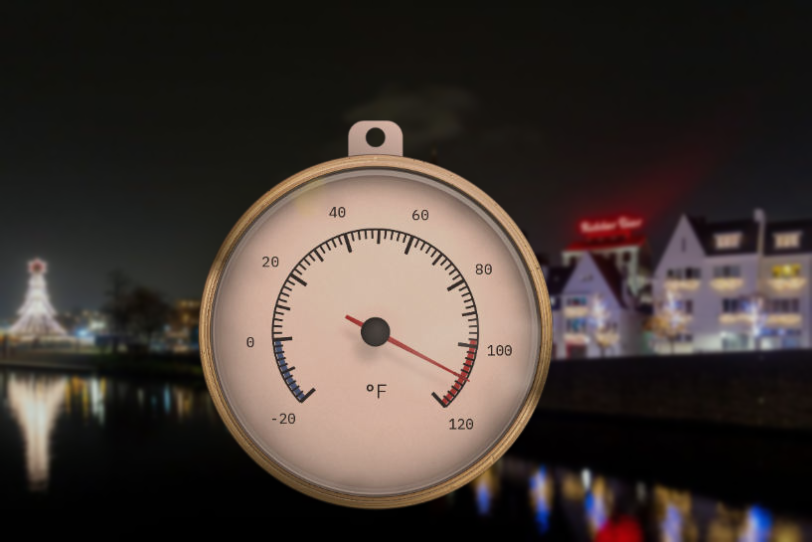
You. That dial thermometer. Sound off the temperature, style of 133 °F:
110 °F
